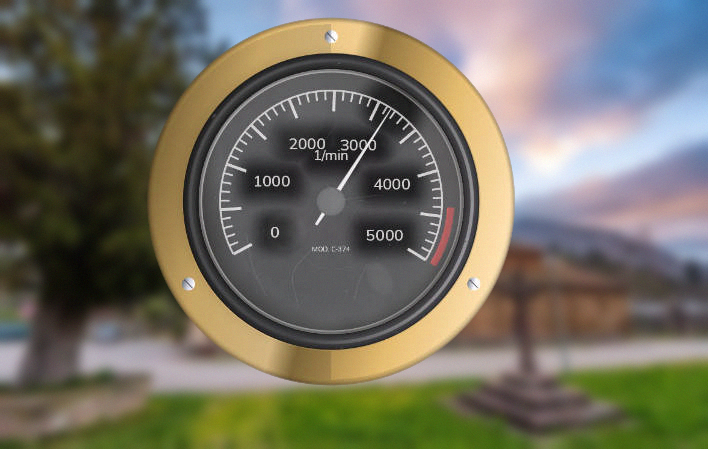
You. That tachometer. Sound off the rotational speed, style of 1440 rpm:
3150 rpm
